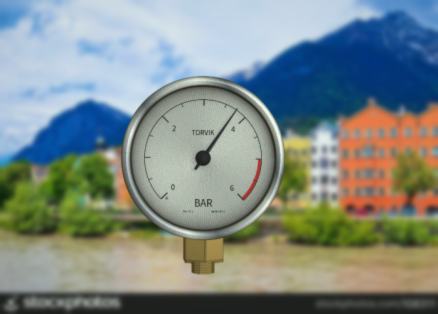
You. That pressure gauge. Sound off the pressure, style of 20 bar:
3.75 bar
